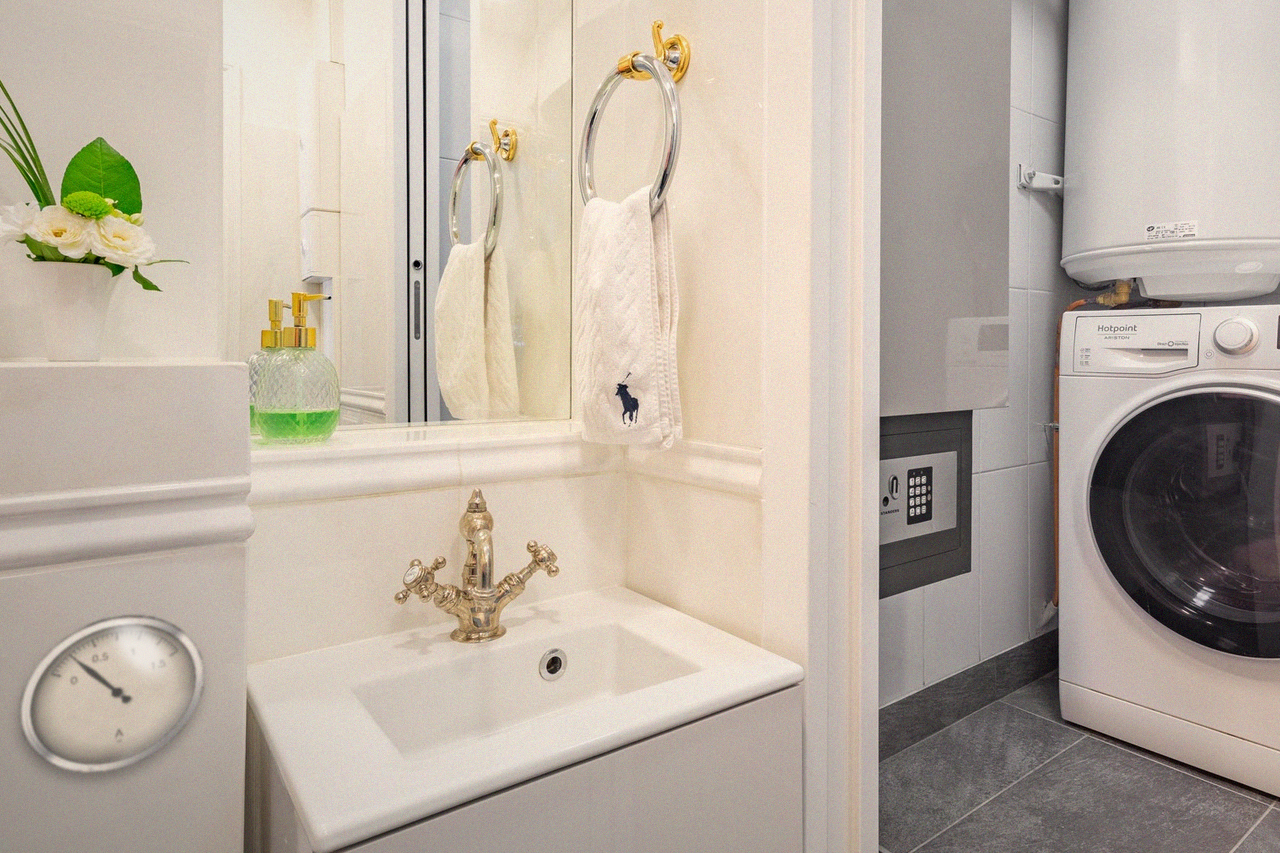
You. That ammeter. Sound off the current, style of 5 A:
0.25 A
